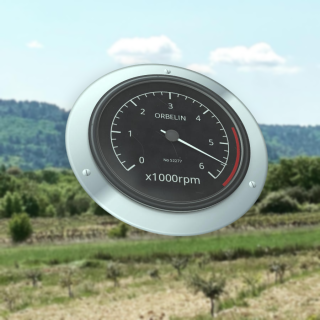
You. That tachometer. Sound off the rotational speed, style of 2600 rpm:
5600 rpm
